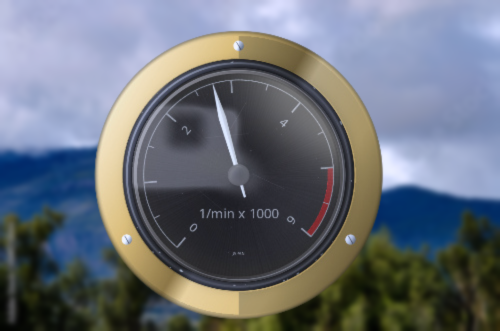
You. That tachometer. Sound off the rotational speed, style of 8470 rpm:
2750 rpm
